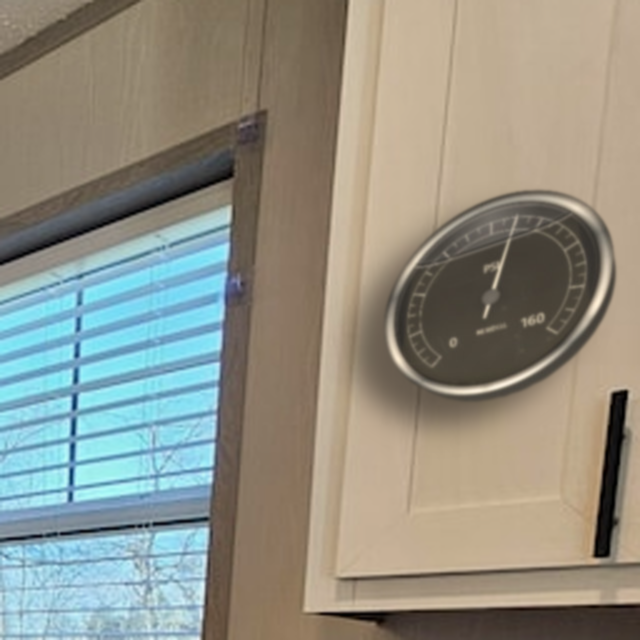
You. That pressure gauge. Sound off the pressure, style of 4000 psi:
90 psi
